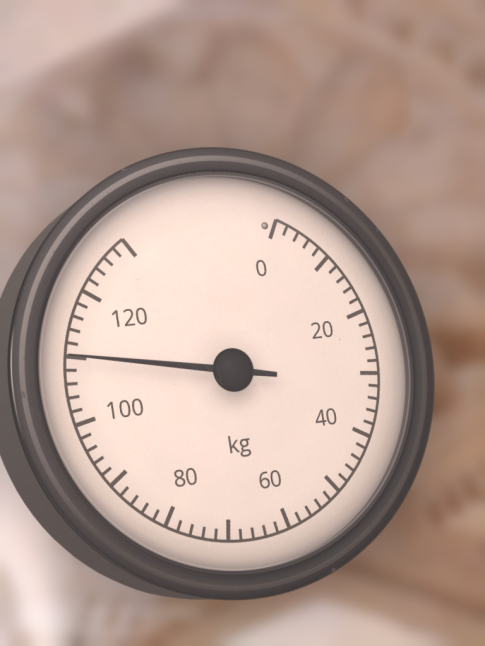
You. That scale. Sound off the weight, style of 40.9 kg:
110 kg
